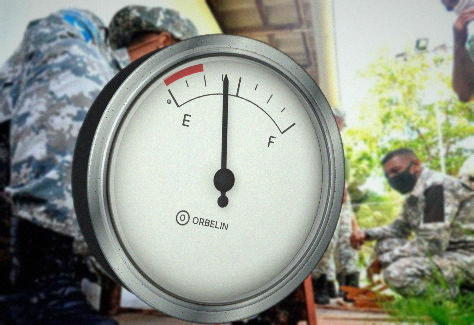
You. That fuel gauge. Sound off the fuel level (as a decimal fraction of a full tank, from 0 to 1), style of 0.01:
0.375
